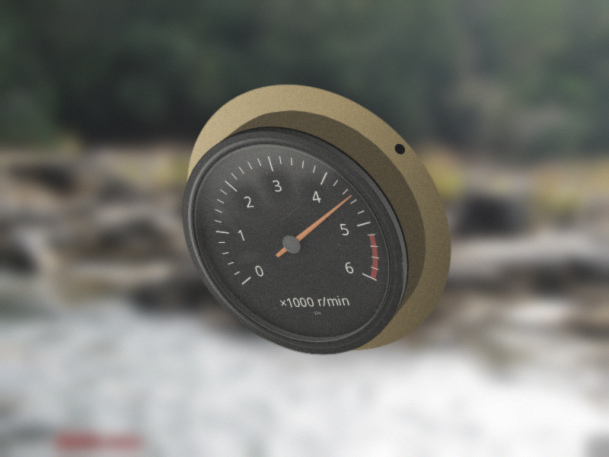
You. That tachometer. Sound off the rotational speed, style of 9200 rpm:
4500 rpm
